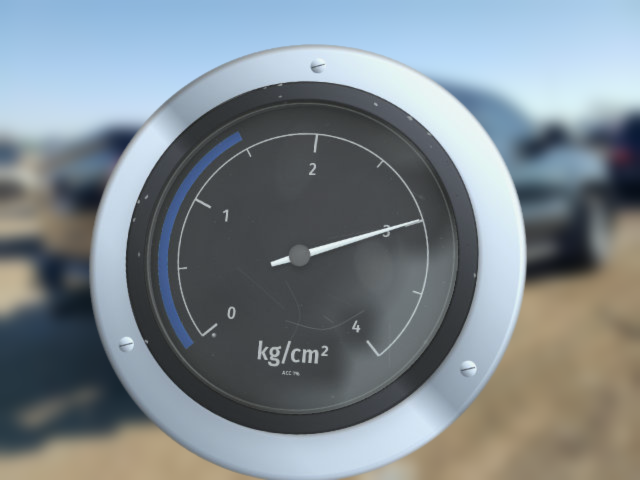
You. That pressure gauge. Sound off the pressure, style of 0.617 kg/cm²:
3 kg/cm²
